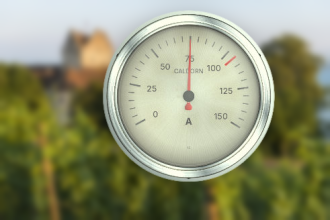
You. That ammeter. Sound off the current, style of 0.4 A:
75 A
